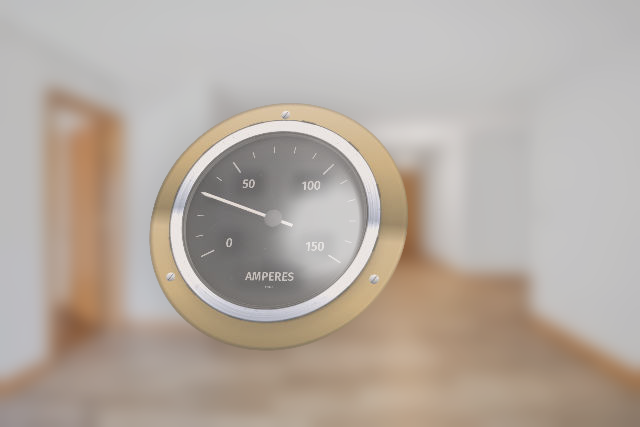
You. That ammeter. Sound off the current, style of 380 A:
30 A
